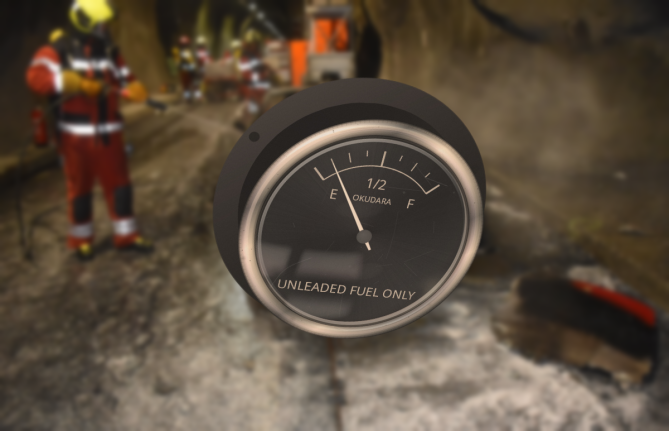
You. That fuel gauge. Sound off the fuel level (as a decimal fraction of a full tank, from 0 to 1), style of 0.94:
0.125
